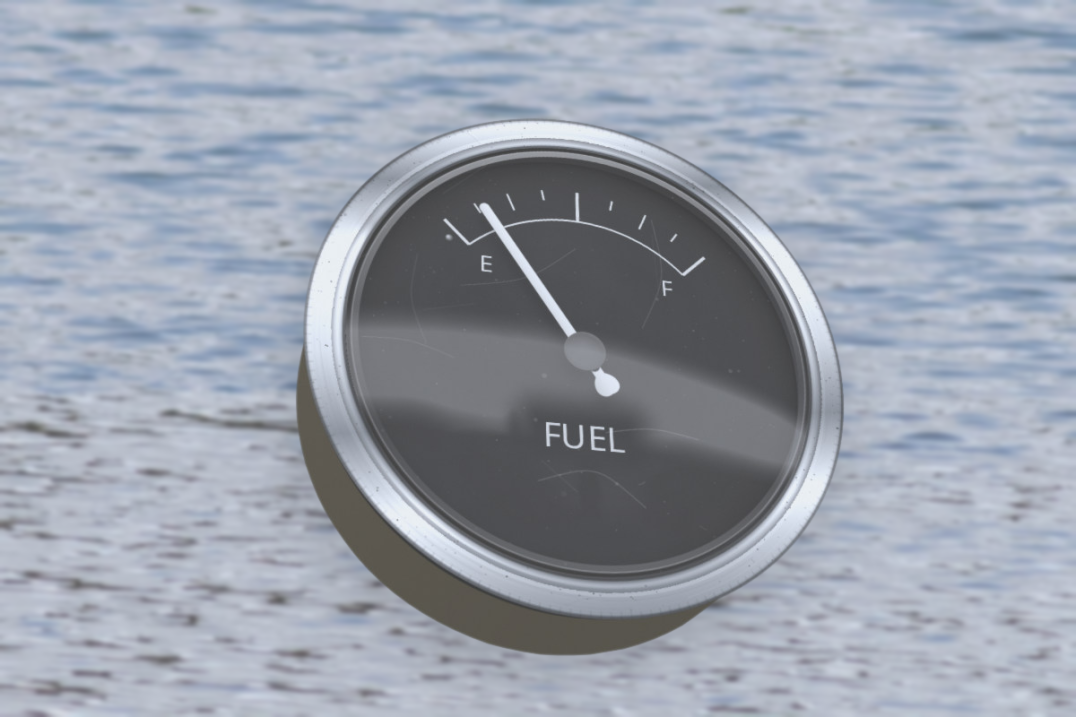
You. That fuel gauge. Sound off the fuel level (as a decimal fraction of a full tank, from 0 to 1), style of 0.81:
0.125
